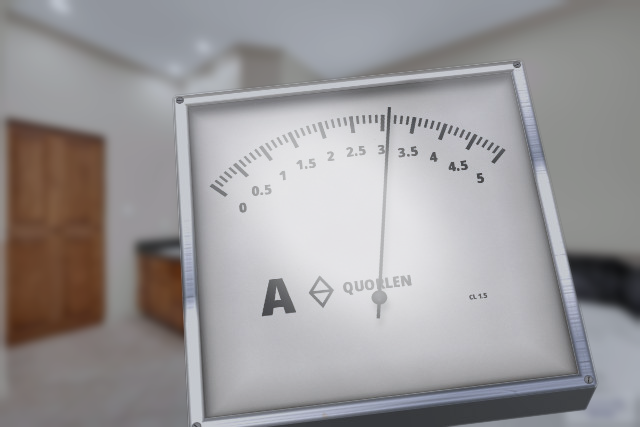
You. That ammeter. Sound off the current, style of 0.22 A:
3.1 A
